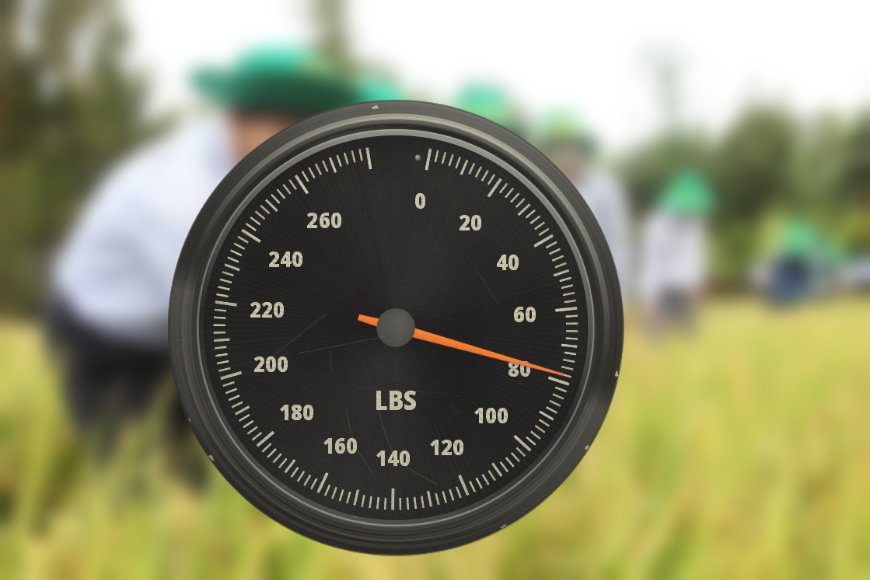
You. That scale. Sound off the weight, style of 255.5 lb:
78 lb
